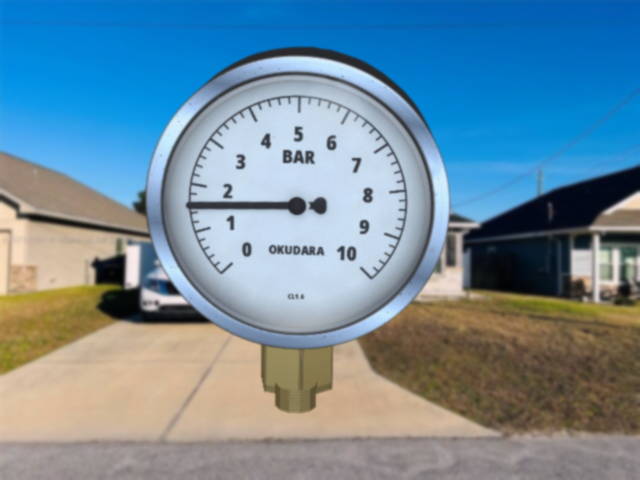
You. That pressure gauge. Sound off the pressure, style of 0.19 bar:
1.6 bar
